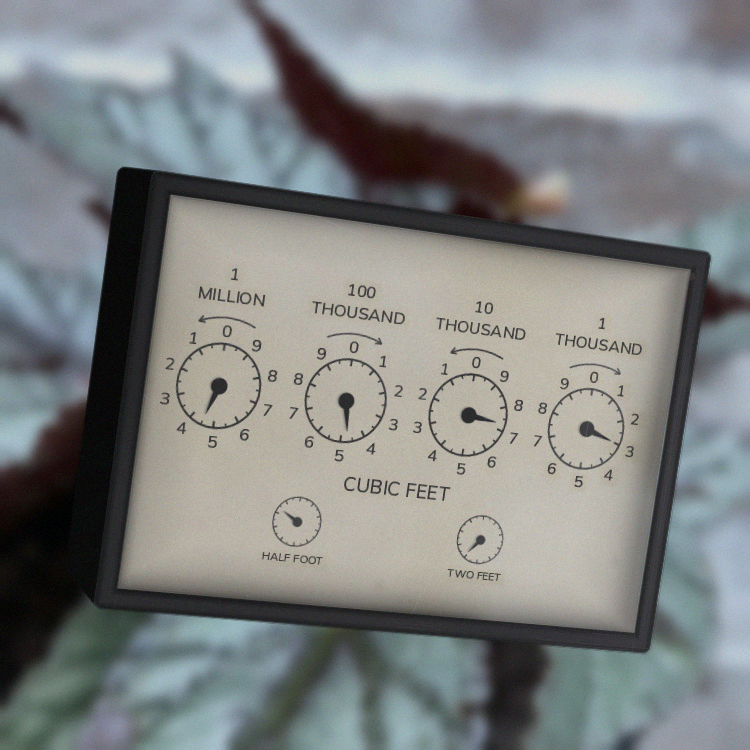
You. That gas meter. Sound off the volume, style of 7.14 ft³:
447300 ft³
